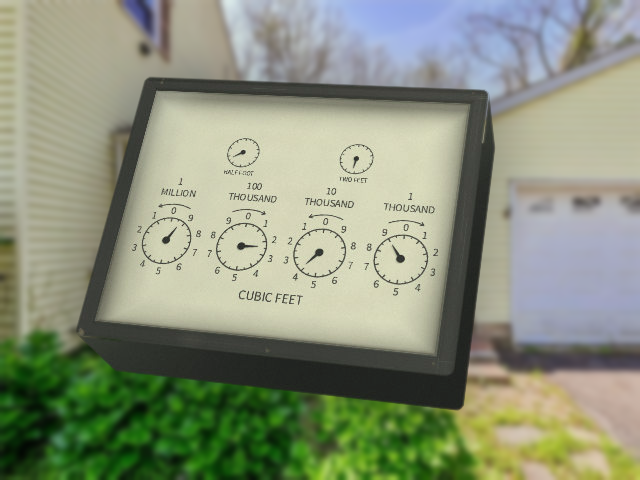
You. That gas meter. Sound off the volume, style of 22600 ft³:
923900 ft³
